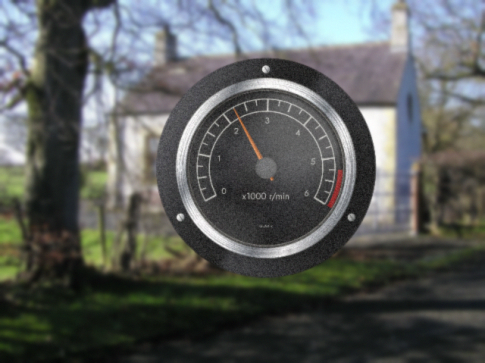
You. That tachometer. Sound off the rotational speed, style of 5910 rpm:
2250 rpm
